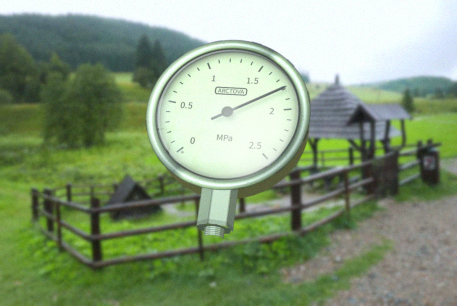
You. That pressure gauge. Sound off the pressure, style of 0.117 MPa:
1.8 MPa
